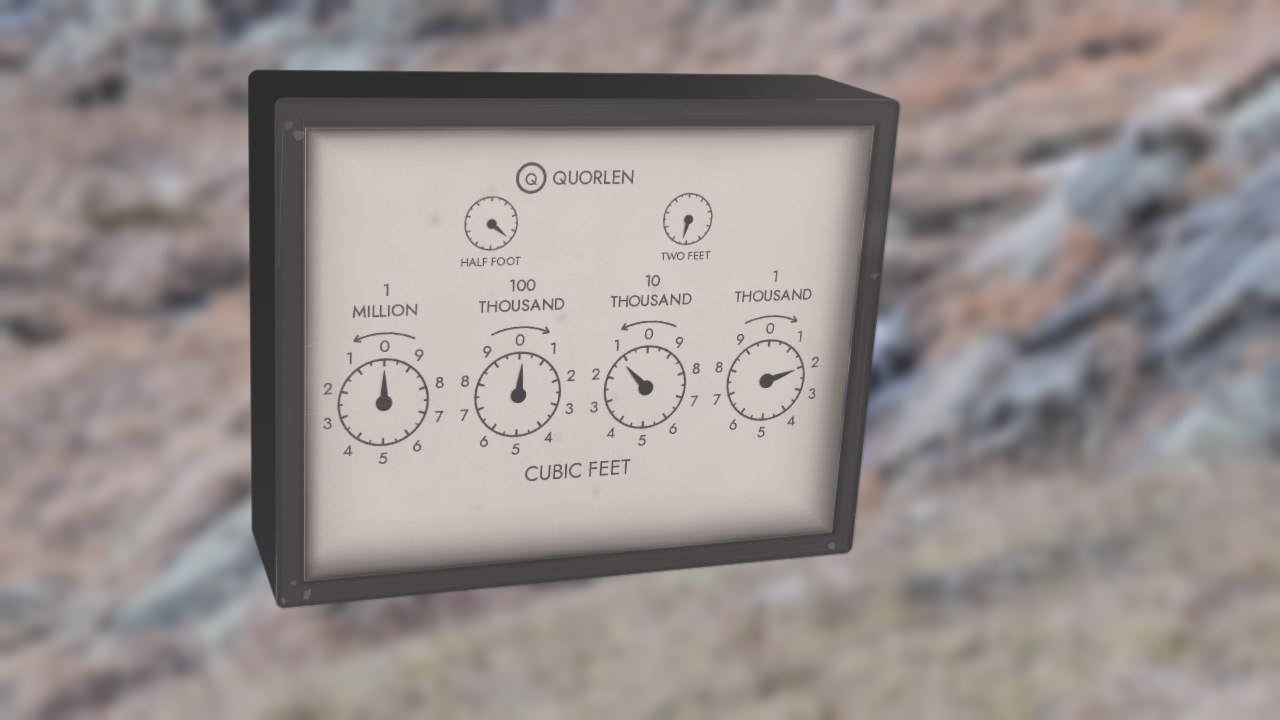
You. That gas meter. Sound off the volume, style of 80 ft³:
1200 ft³
